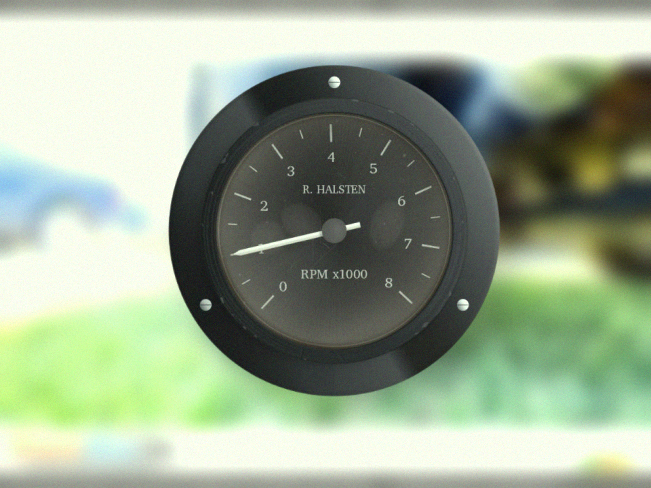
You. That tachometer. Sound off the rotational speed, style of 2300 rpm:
1000 rpm
